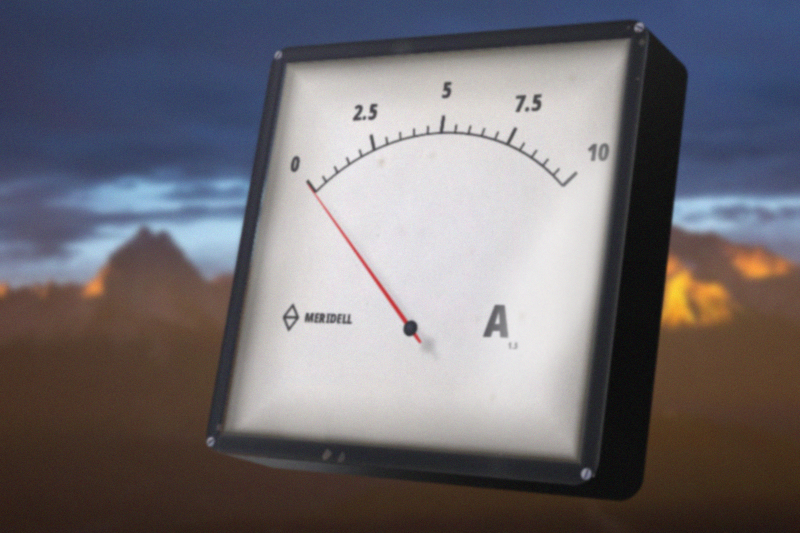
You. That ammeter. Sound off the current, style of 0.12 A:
0 A
